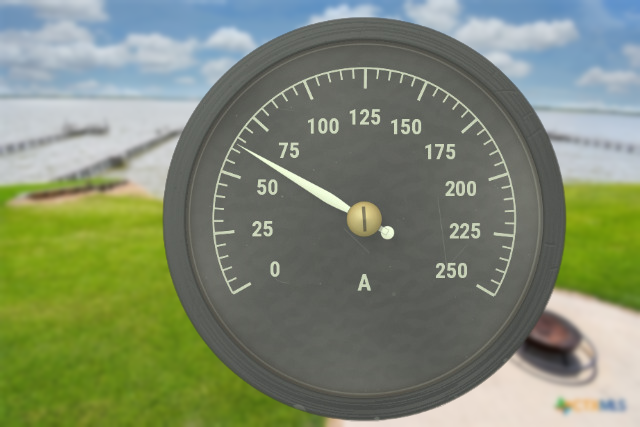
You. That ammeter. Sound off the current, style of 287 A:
62.5 A
